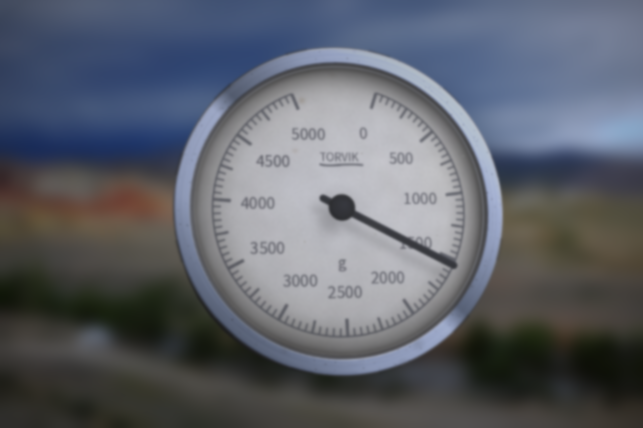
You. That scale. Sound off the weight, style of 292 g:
1550 g
